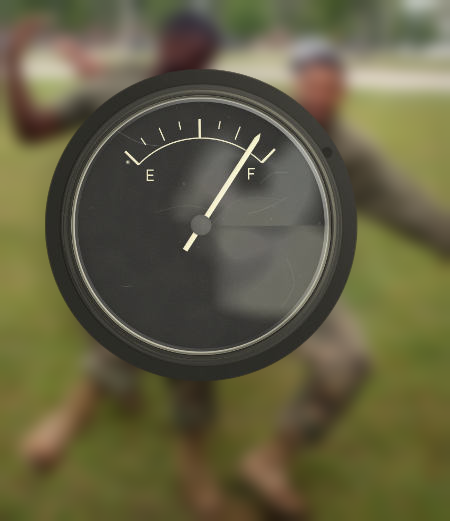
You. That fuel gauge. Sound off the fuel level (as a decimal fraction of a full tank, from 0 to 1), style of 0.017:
0.875
